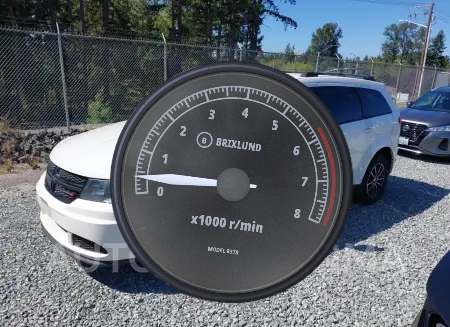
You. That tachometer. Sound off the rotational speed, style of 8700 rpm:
400 rpm
